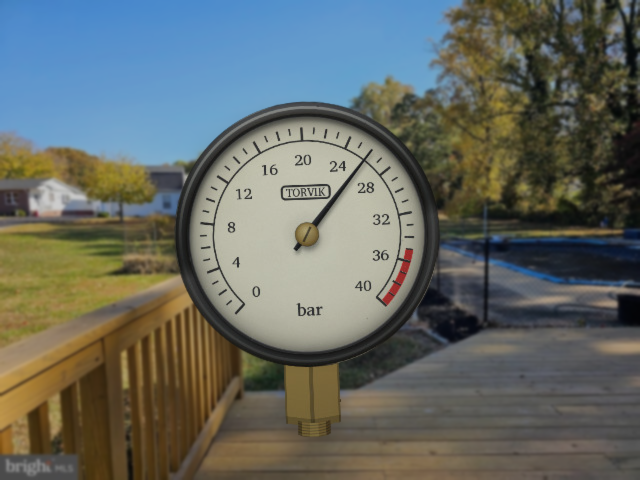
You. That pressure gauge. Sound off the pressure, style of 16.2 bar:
26 bar
